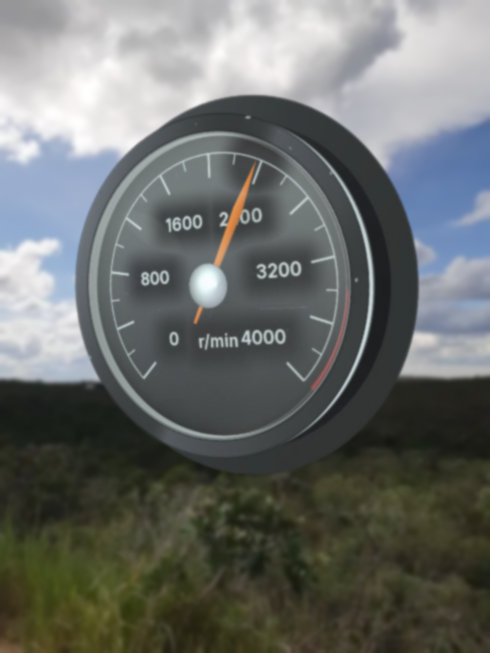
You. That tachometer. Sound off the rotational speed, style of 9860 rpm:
2400 rpm
